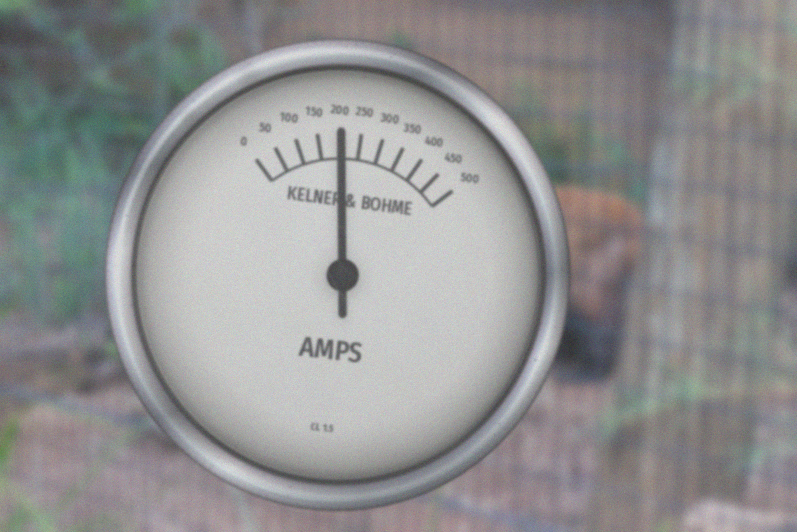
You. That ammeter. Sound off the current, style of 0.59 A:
200 A
